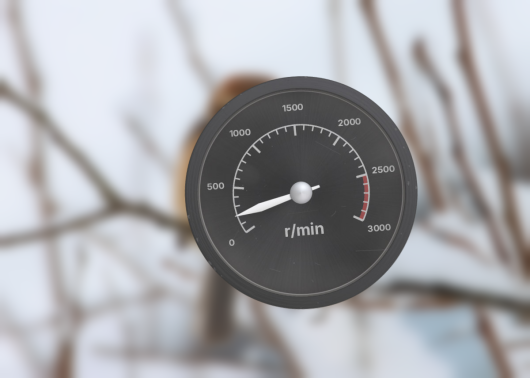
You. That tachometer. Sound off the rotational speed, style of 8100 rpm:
200 rpm
